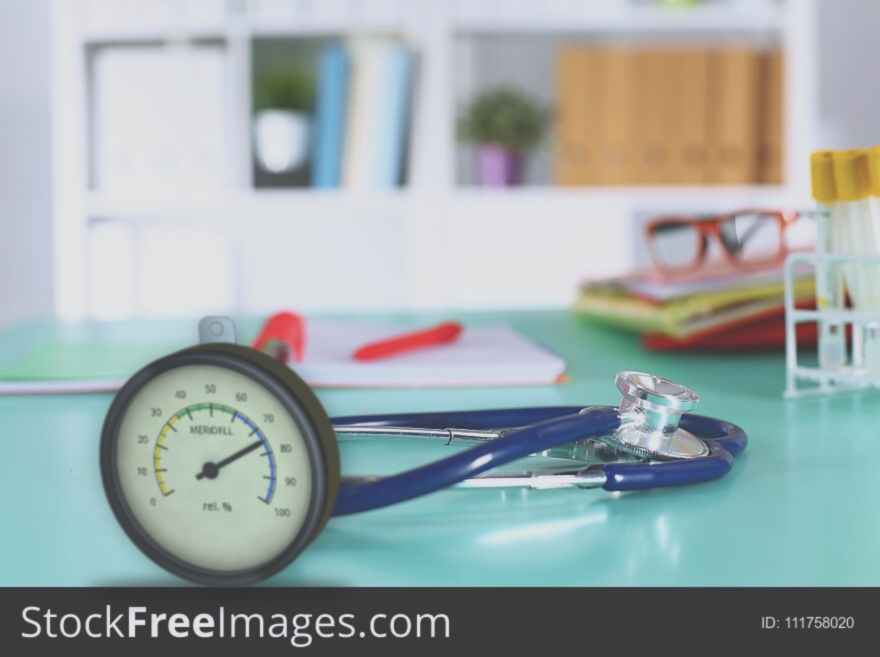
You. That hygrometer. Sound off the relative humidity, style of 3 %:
75 %
